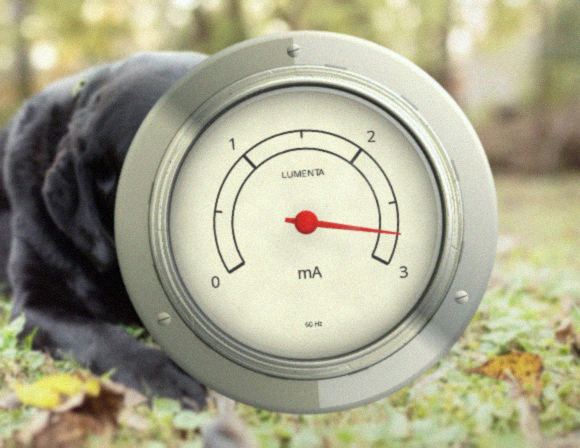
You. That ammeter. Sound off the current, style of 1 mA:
2.75 mA
